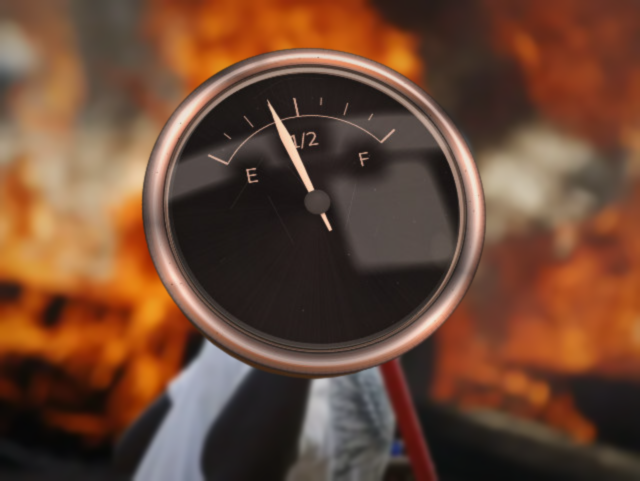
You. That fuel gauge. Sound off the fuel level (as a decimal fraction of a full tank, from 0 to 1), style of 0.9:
0.375
